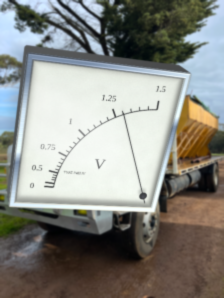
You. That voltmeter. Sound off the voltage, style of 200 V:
1.3 V
